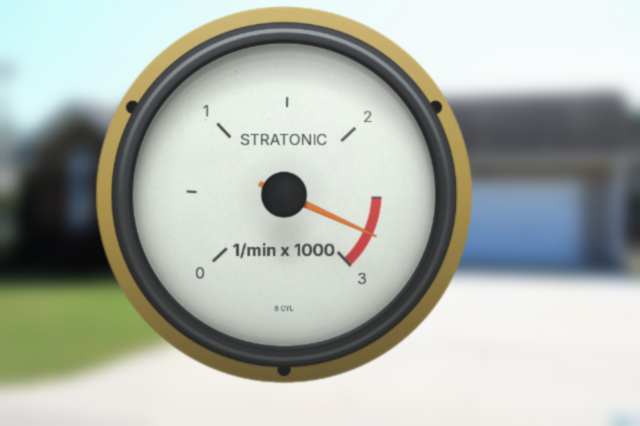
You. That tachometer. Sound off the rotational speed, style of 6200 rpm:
2750 rpm
